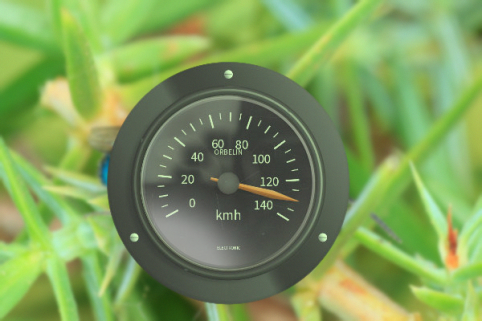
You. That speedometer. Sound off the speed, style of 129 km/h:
130 km/h
